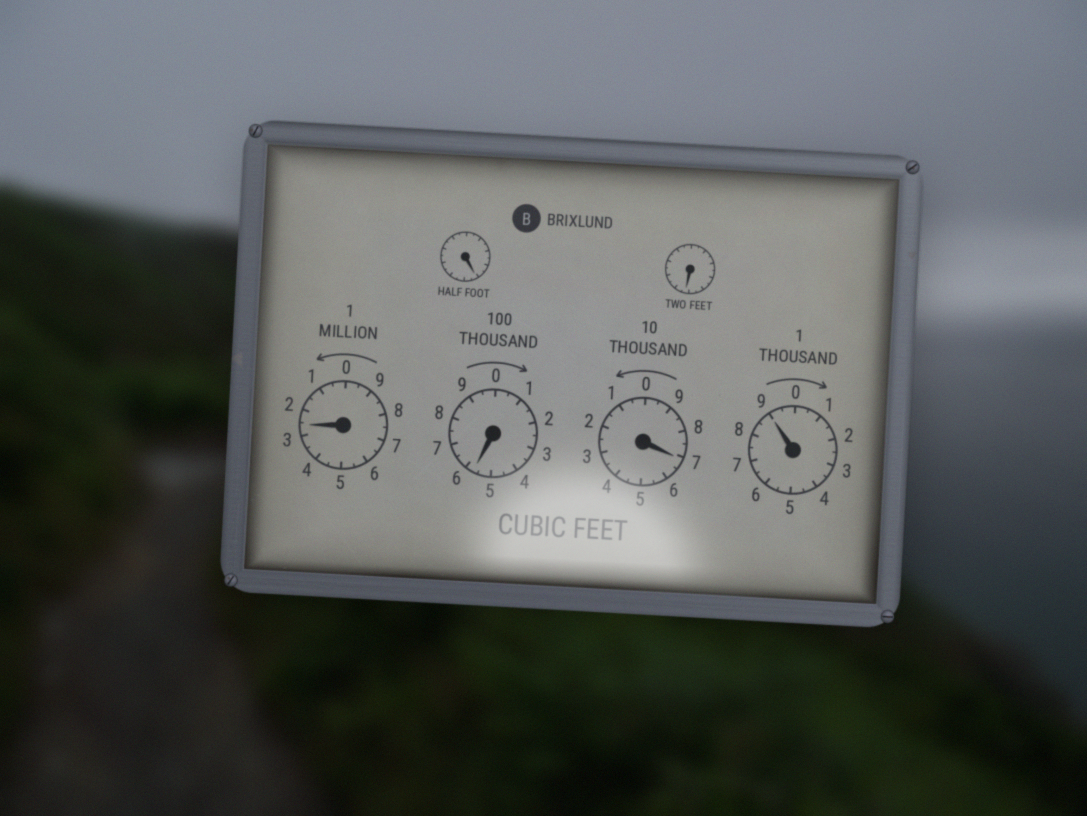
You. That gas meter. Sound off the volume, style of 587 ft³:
256900 ft³
